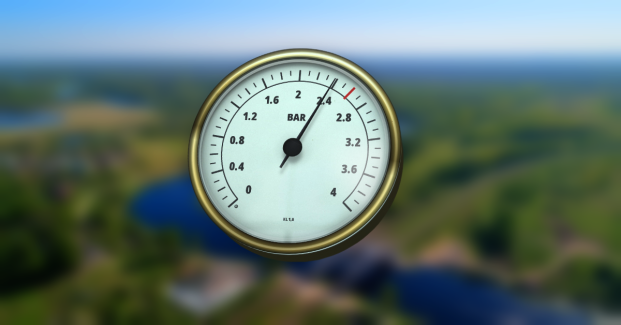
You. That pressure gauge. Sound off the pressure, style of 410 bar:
2.4 bar
